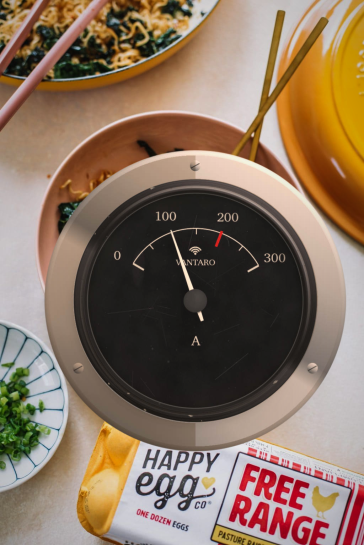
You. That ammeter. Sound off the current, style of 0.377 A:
100 A
